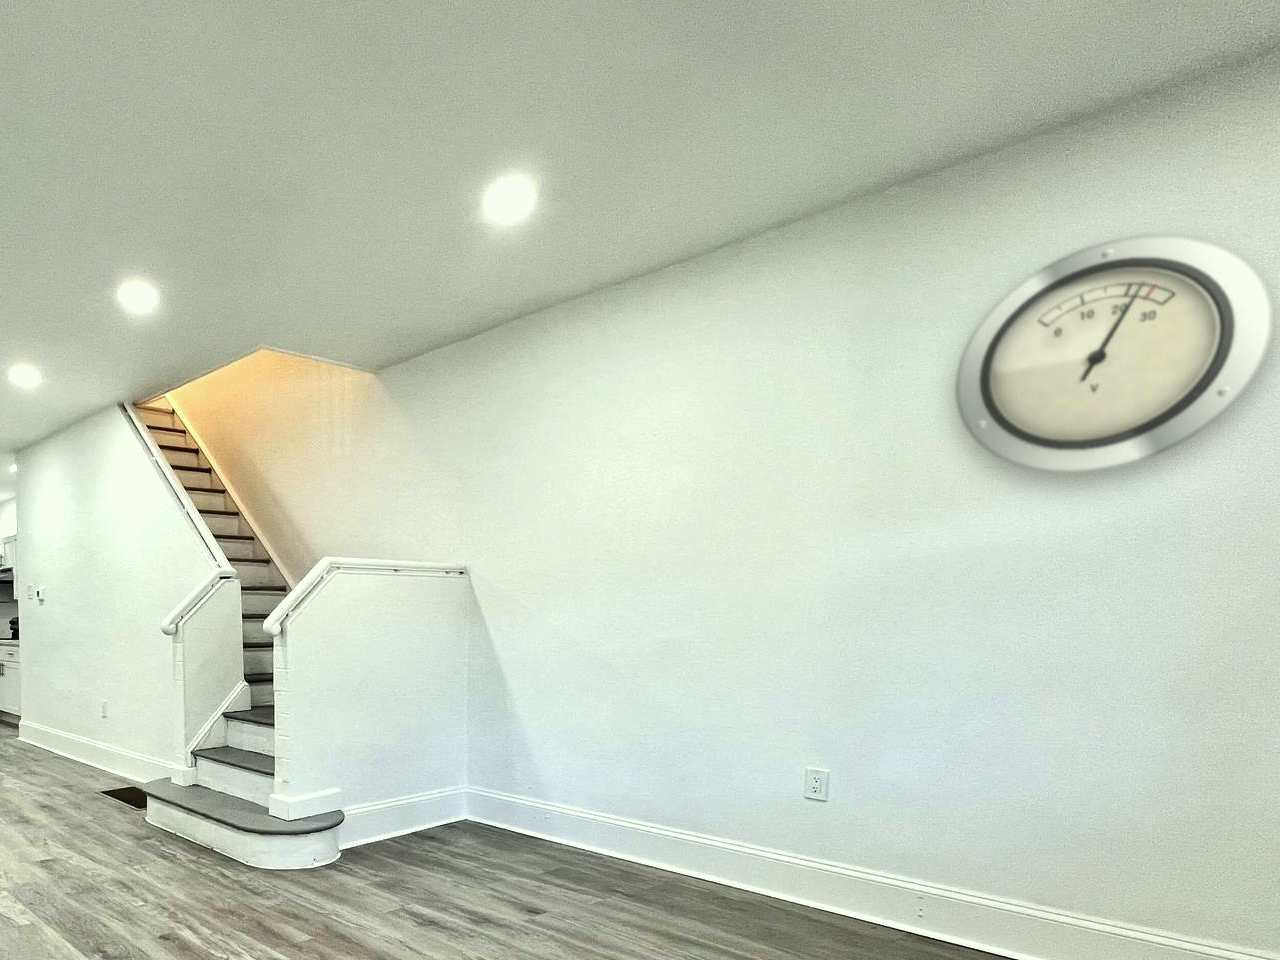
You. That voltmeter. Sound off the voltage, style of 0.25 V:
22.5 V
